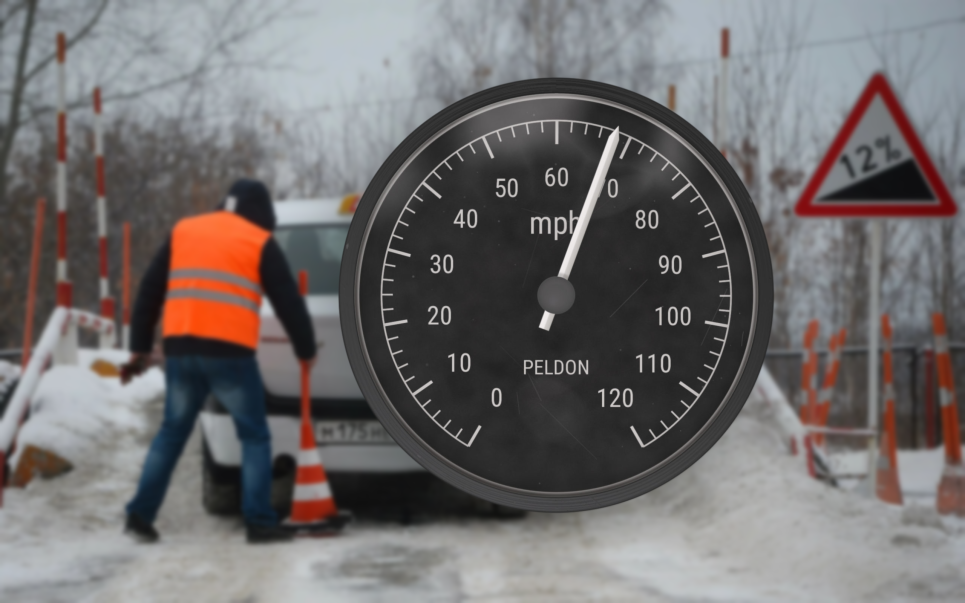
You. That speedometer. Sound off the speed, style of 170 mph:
68 mph
